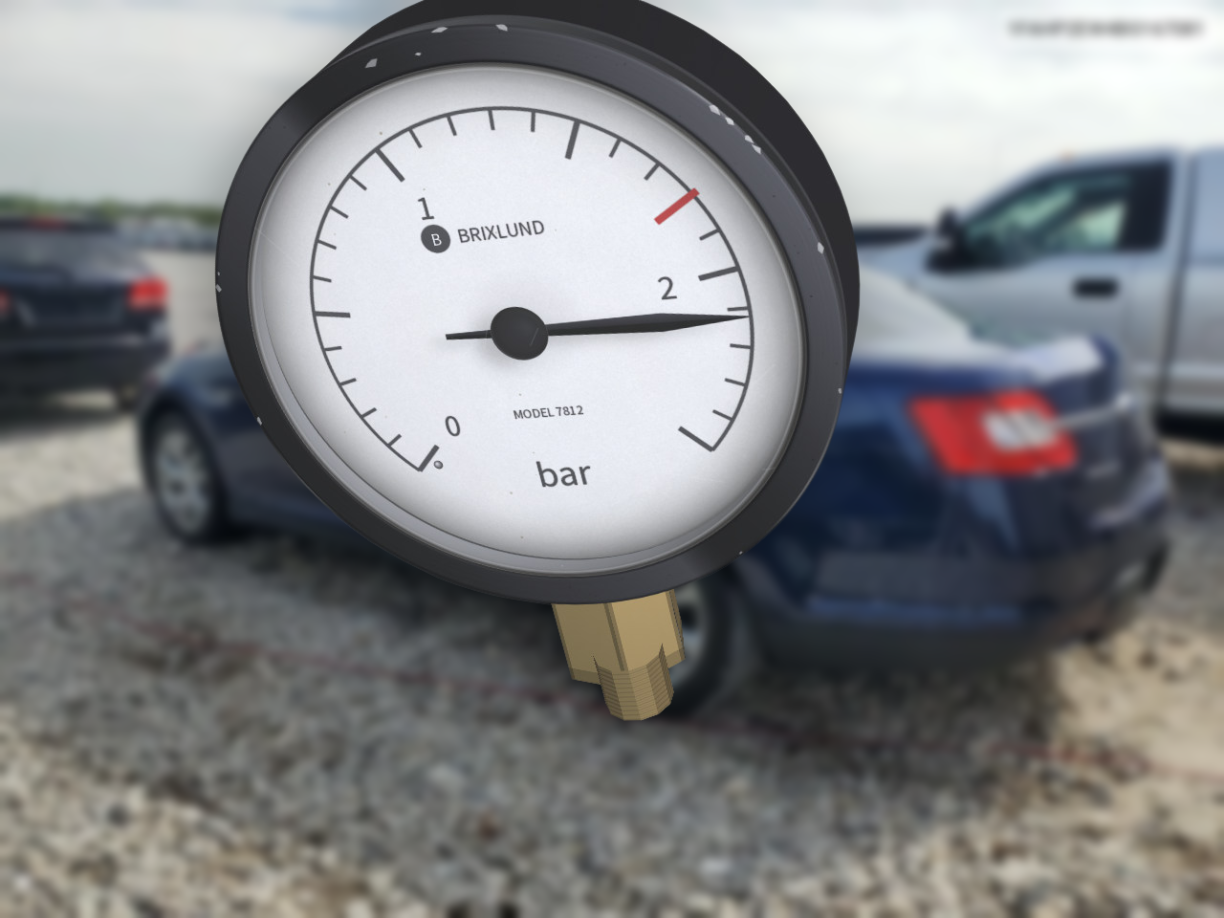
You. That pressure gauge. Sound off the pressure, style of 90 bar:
2.1 bar
